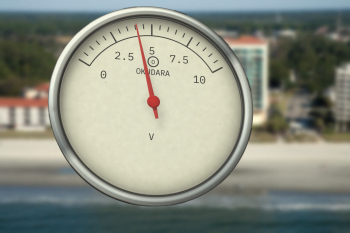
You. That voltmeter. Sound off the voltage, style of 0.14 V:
4 V
